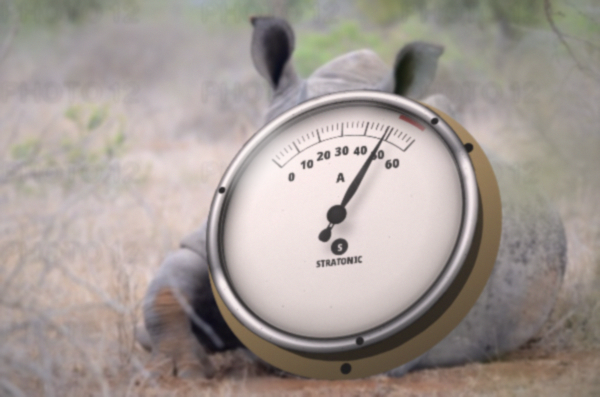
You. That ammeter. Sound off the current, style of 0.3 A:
50 A
